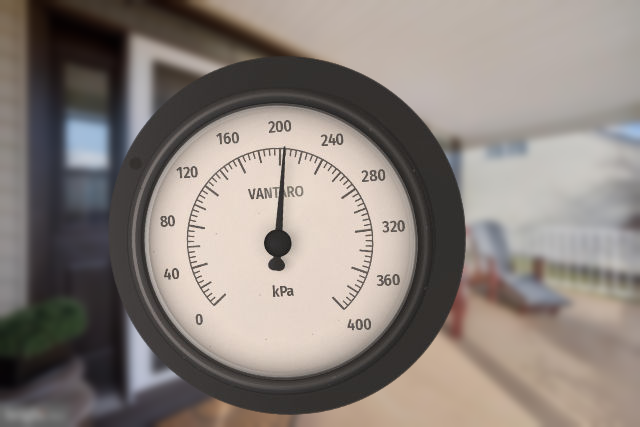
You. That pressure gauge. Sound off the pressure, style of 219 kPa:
205 kPa
